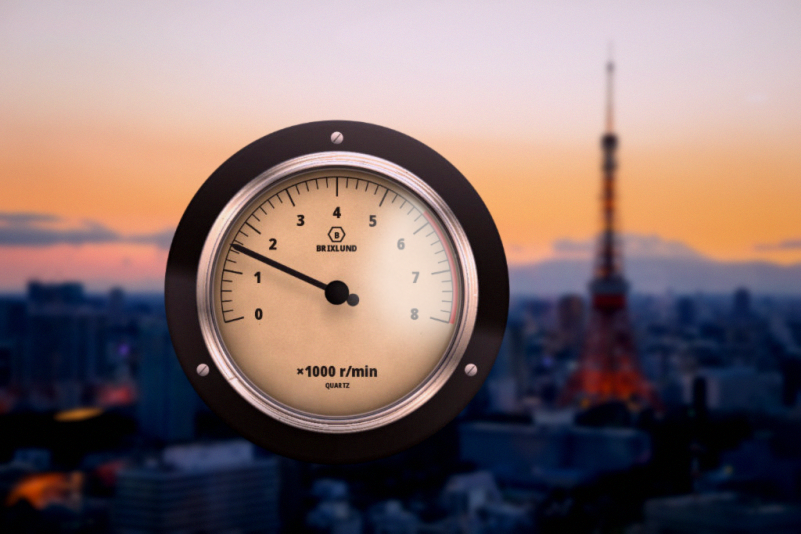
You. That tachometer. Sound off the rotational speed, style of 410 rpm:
1500 rpm
